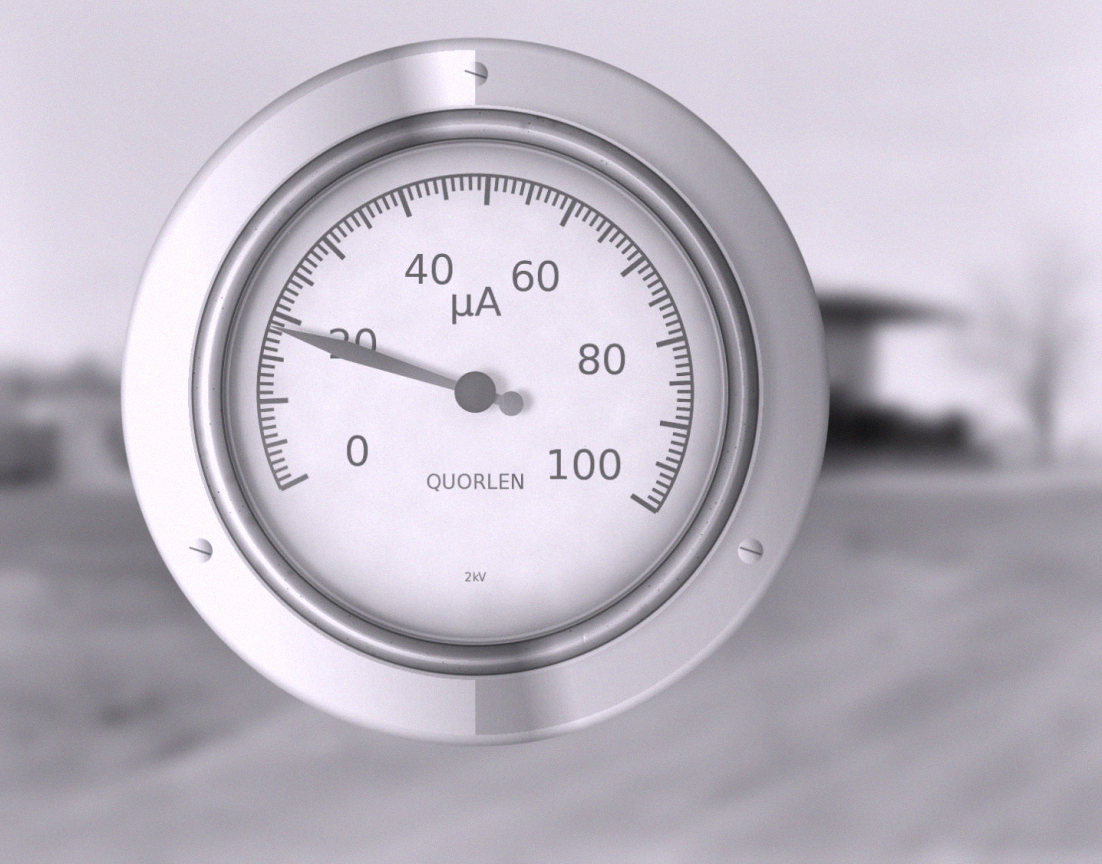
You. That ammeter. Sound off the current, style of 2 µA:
18.5 µA
